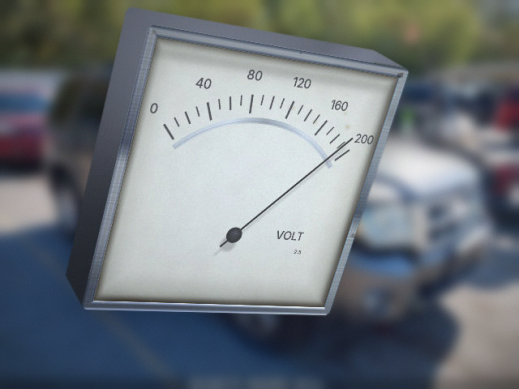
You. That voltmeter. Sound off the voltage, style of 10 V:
190 V
